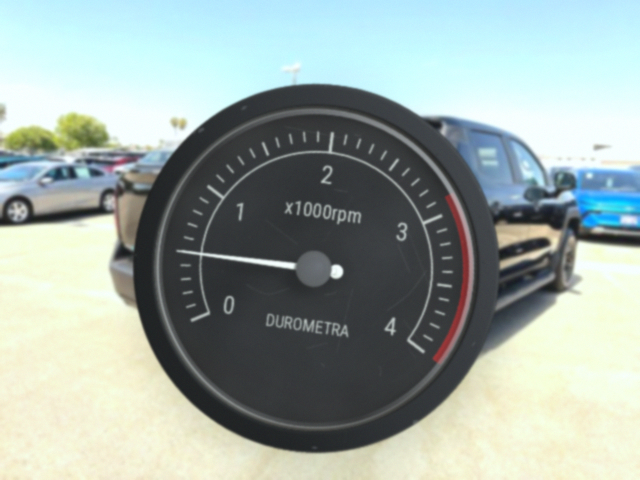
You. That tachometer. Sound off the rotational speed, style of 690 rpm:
500 rpm
